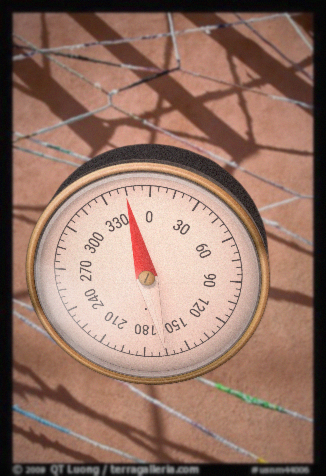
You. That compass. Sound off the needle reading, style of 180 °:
345 °
